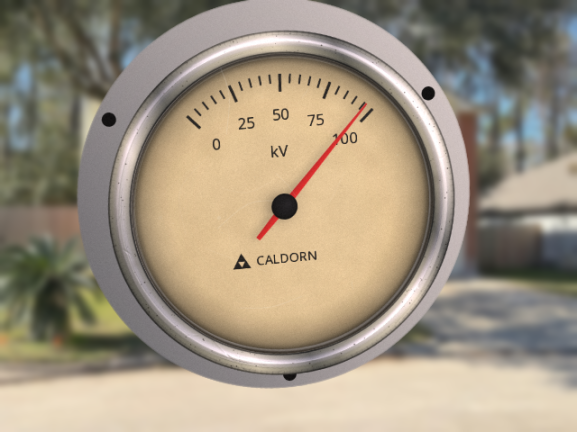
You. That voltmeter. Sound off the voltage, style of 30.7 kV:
95 kV
